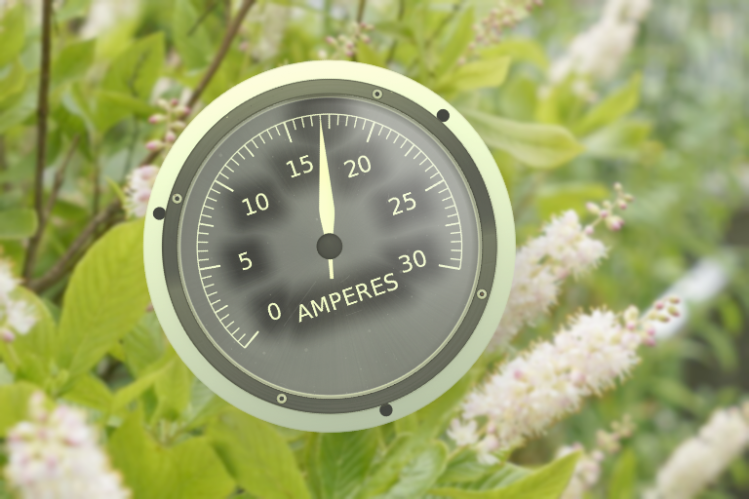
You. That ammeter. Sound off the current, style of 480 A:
17 A
